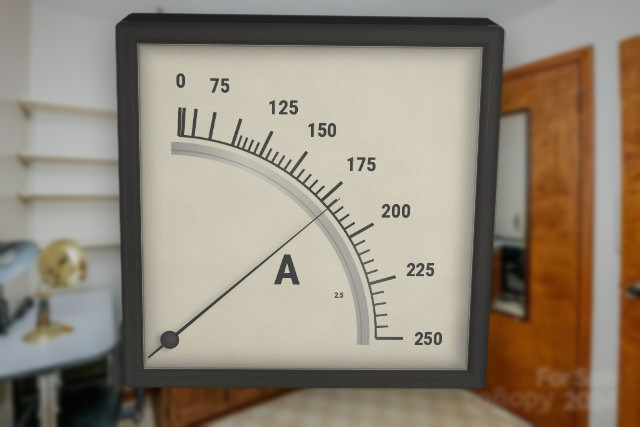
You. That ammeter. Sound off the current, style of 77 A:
180 A
